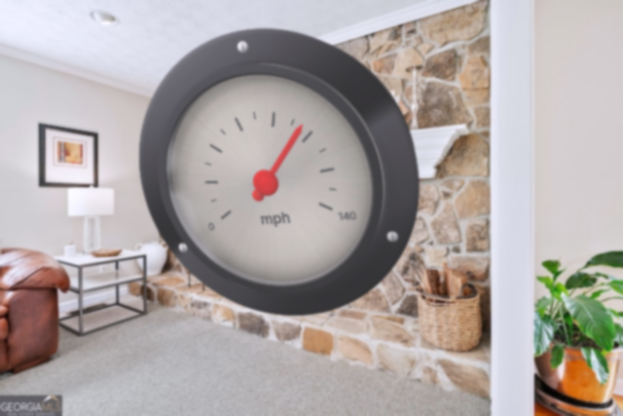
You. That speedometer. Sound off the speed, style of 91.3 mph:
95 mph
